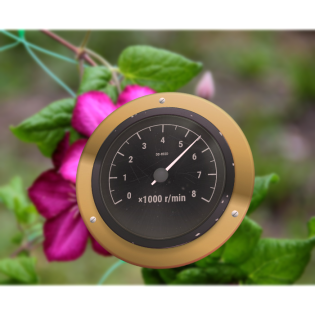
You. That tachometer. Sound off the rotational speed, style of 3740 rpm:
5500 rpm
